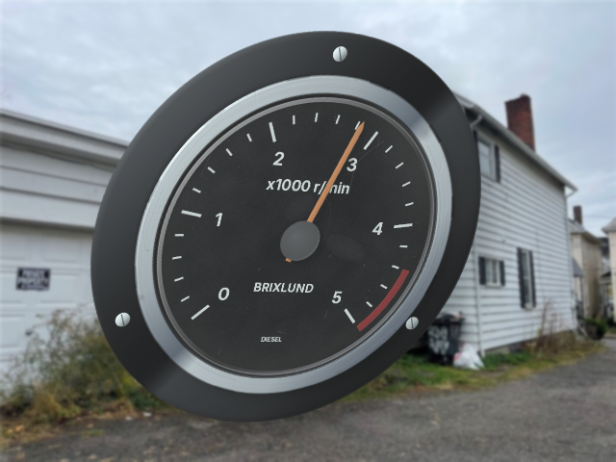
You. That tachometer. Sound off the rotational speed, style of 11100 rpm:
2800 rpm
